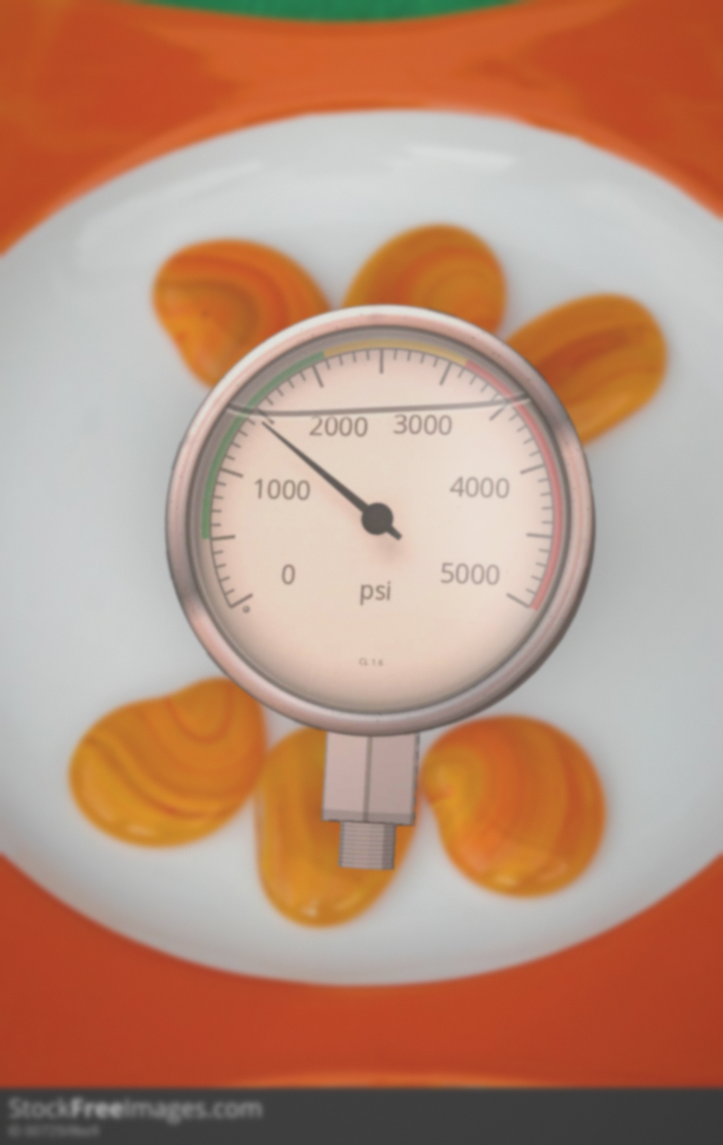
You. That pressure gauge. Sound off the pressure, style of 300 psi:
1450 psi
